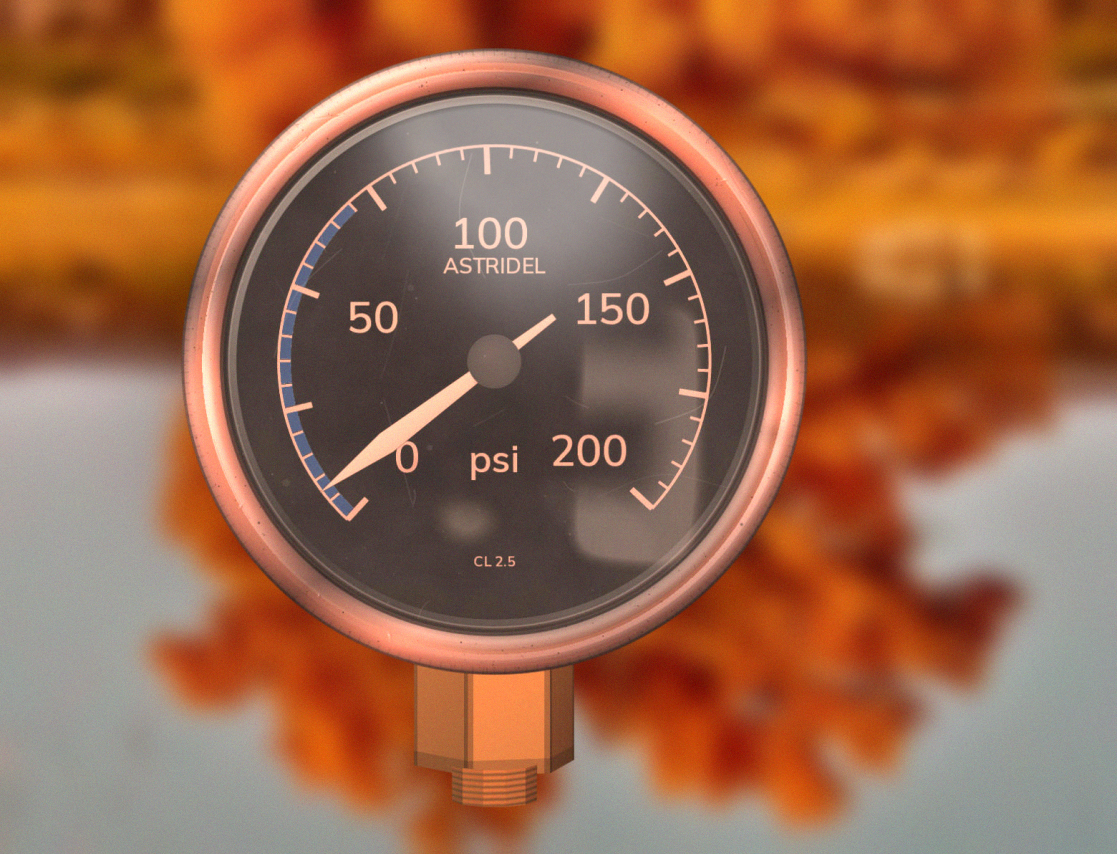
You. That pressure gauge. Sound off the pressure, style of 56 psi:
7.5 psi
